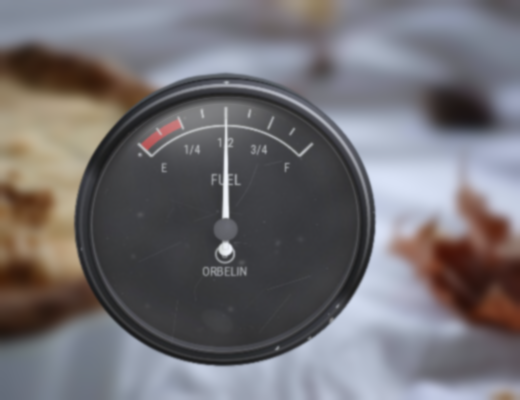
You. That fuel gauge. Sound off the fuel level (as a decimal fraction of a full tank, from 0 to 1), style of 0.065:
0.5
